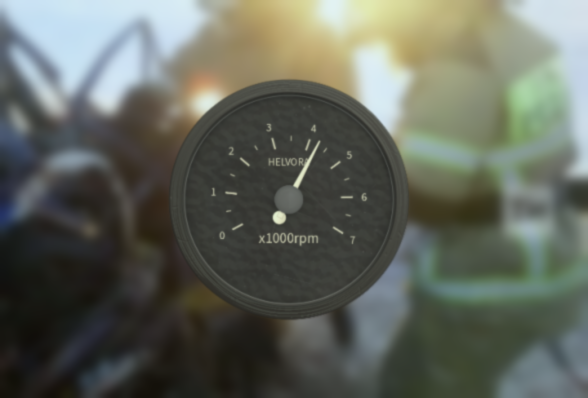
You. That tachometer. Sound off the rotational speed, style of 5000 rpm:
4250 rpm
